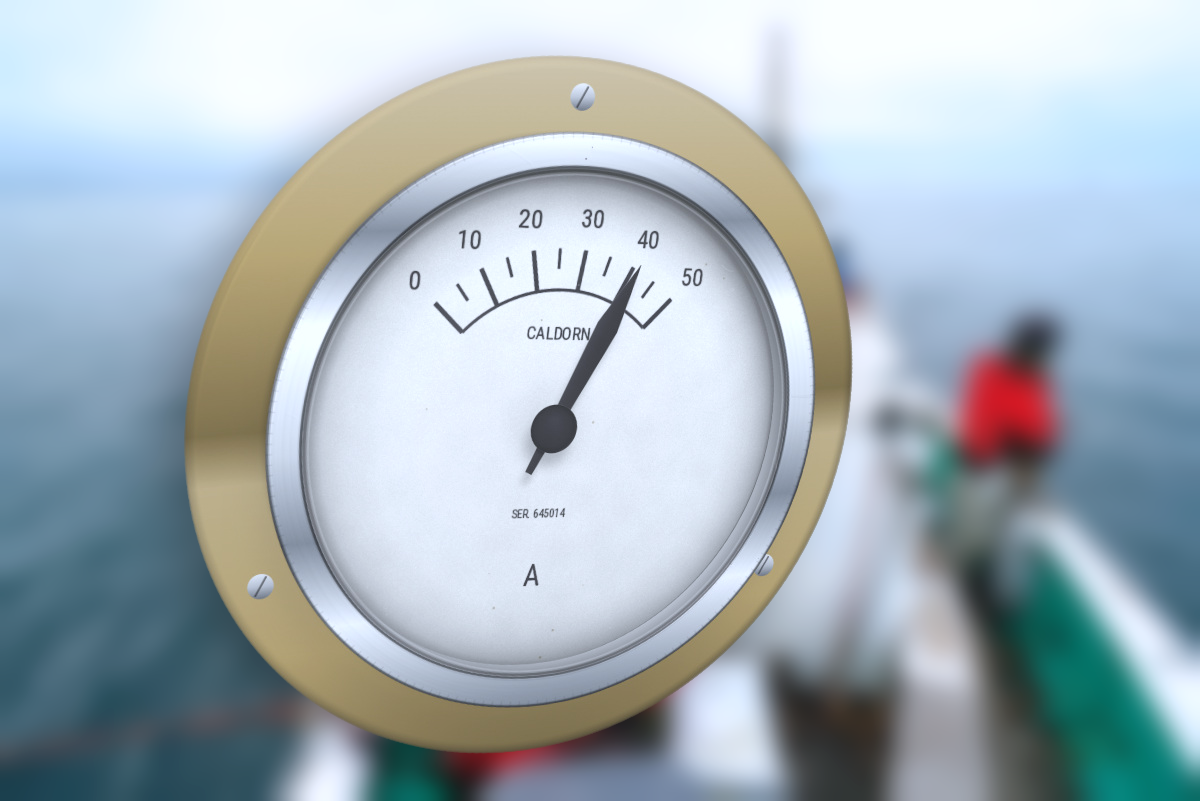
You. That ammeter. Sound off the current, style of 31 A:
40 A
